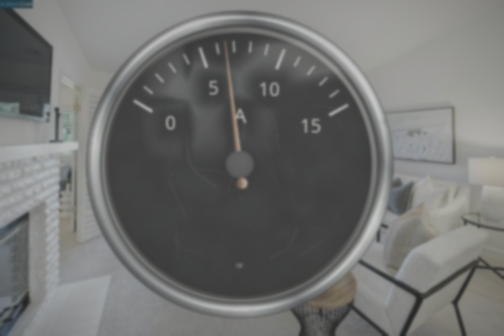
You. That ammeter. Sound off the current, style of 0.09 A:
6.5 A
